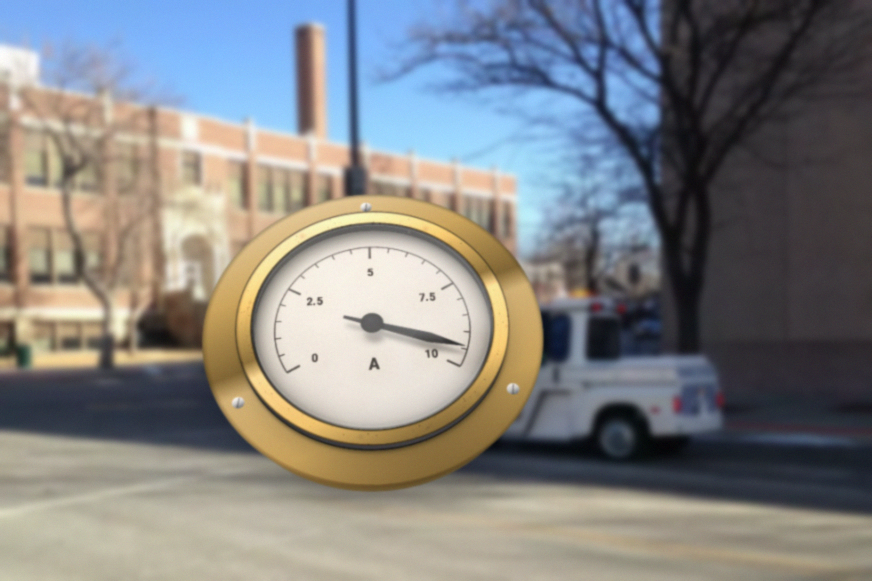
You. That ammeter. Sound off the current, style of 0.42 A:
9.5 A
